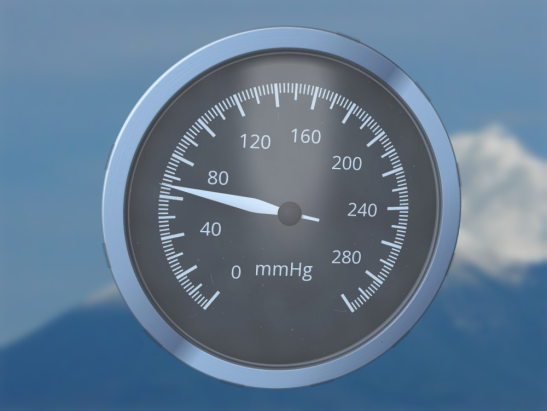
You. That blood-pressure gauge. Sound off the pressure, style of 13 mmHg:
66 mmHg
